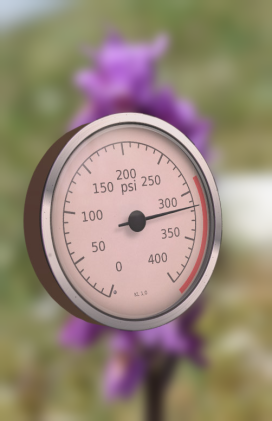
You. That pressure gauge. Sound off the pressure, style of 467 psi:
315 psi
